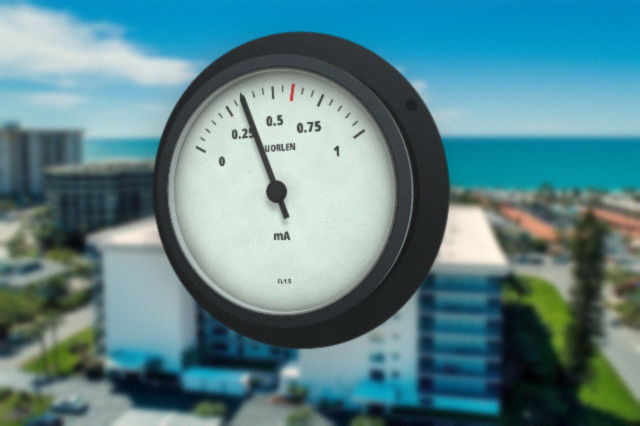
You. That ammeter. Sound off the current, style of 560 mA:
0.35 mA
